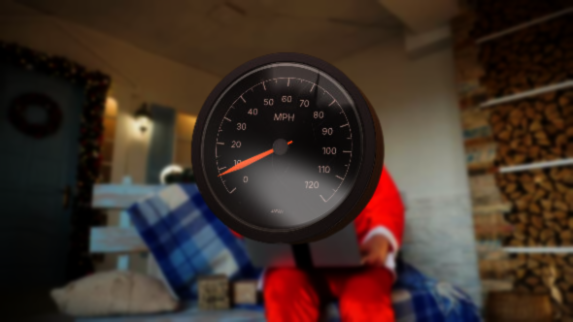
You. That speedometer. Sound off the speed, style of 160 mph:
7.5 mph
